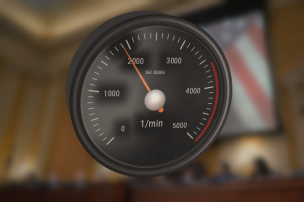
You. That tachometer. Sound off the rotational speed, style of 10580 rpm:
1900 rpm
